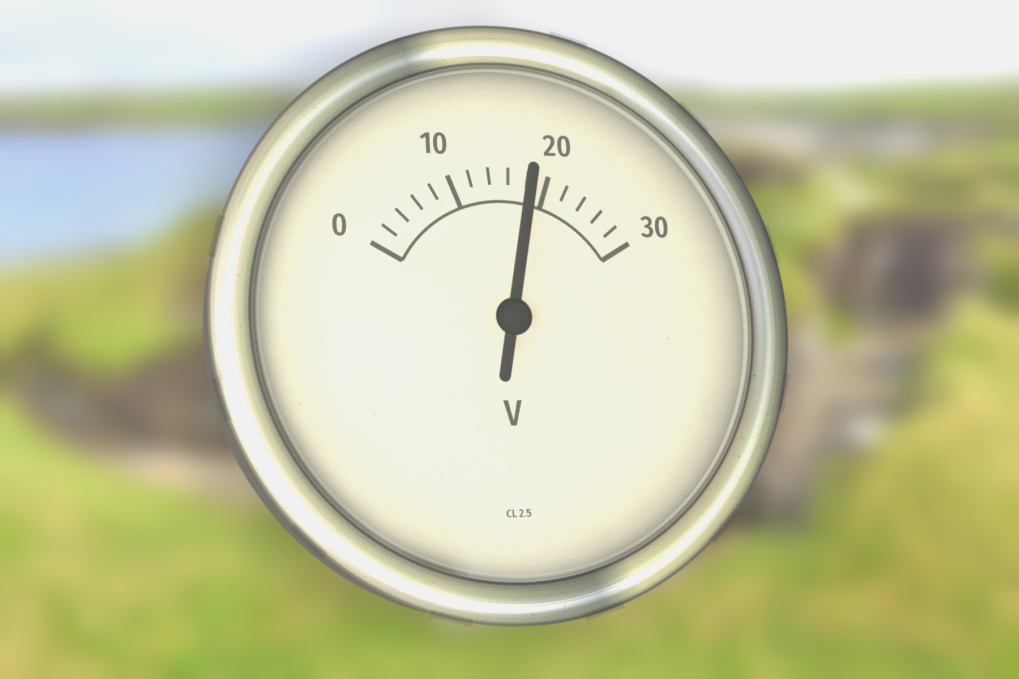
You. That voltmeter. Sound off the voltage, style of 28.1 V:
18 V
